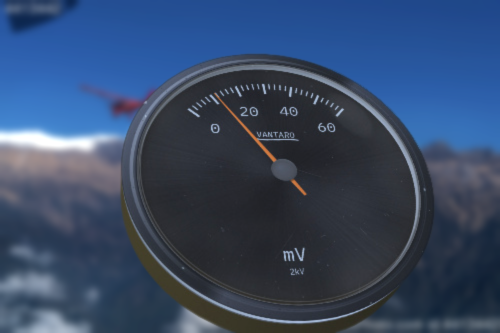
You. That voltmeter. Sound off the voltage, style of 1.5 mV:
10 mV
